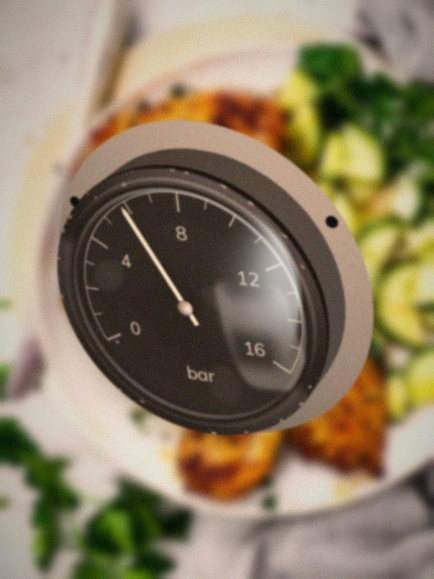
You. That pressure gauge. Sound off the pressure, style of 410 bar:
6 bar
